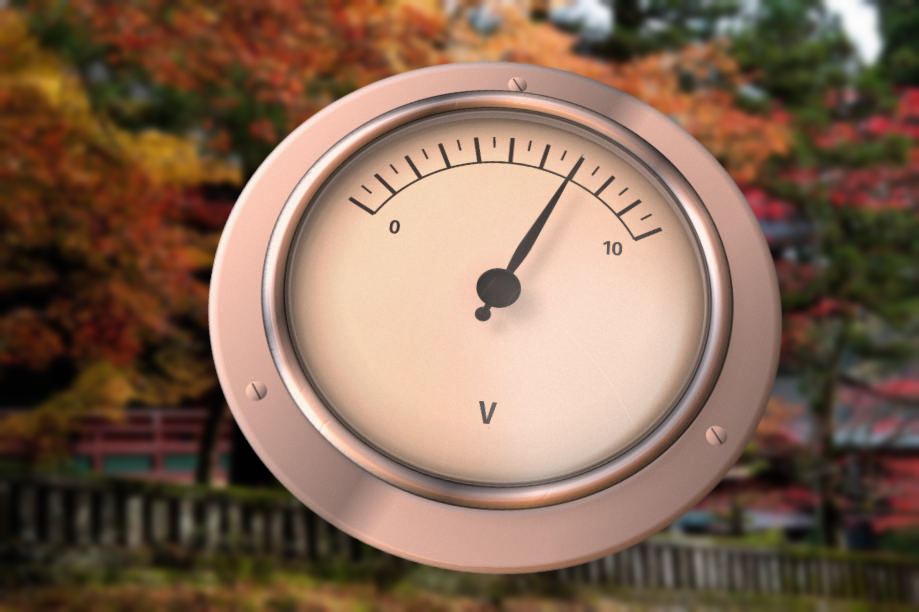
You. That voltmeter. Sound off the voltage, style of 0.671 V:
7 V
